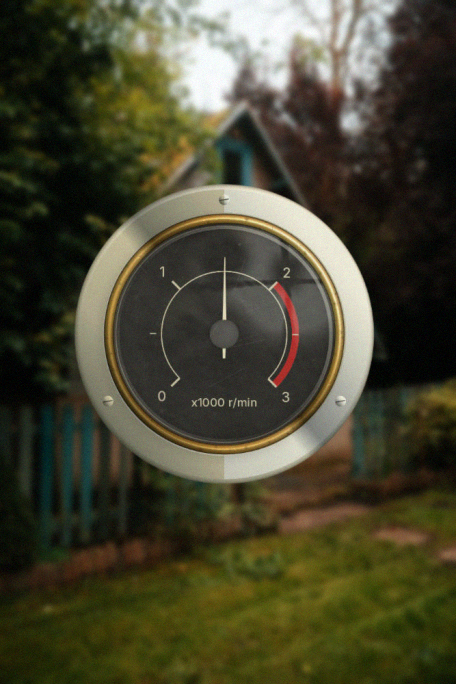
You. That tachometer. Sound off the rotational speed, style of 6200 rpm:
1500 rpm
